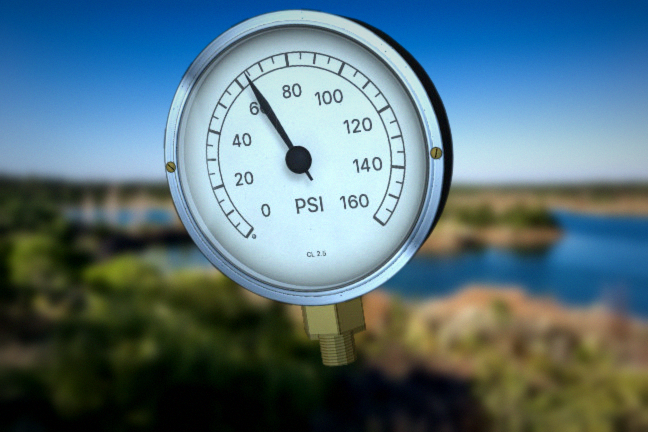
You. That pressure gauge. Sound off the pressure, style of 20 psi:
65 psi
